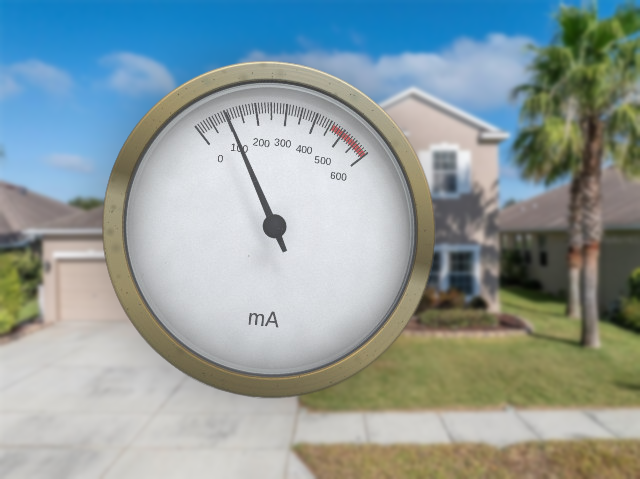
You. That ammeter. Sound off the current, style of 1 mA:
100 mA
